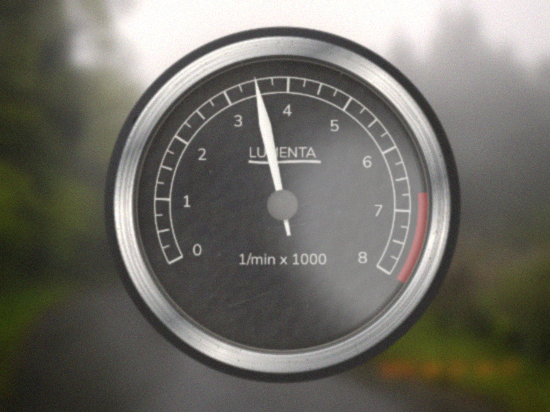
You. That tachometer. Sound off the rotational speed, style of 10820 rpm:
3500 rpm
